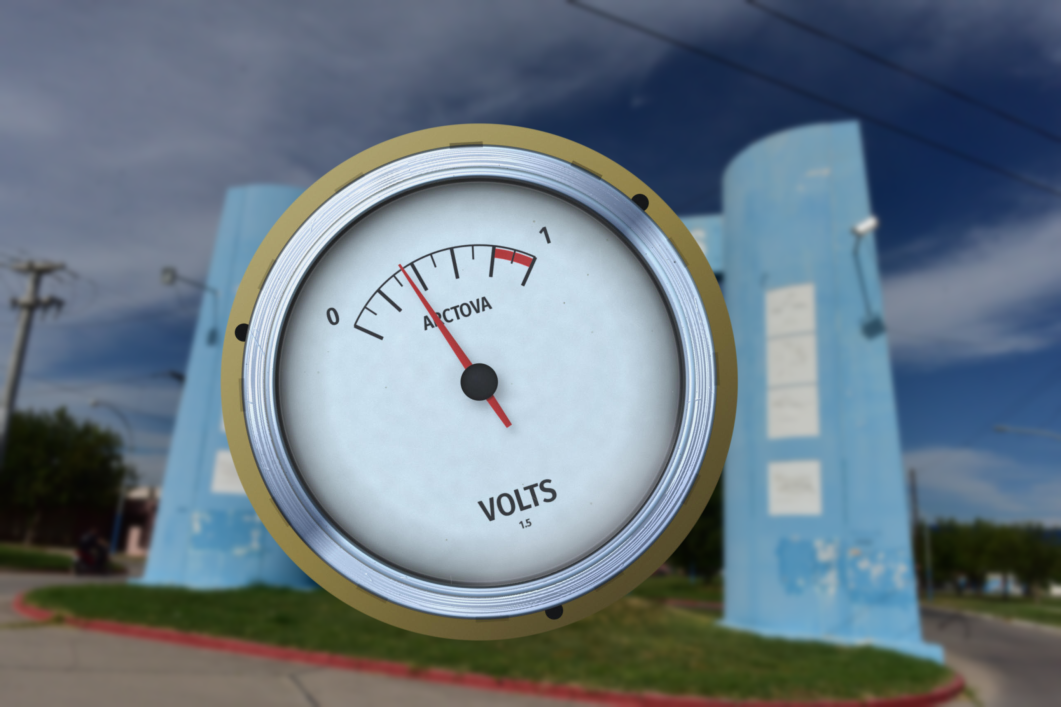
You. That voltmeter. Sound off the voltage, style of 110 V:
0.35 V
